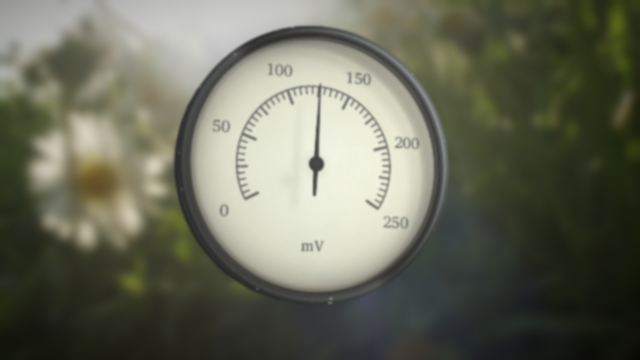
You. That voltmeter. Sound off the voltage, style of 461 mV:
125 mV
